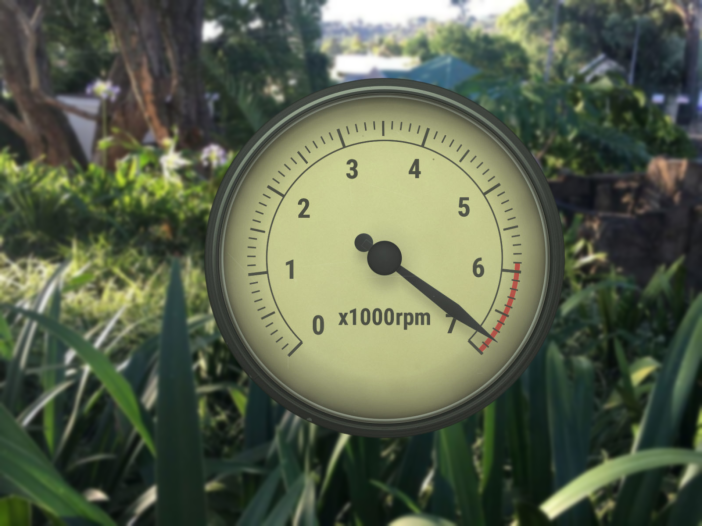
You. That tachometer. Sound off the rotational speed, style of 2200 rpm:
6800 rpm
